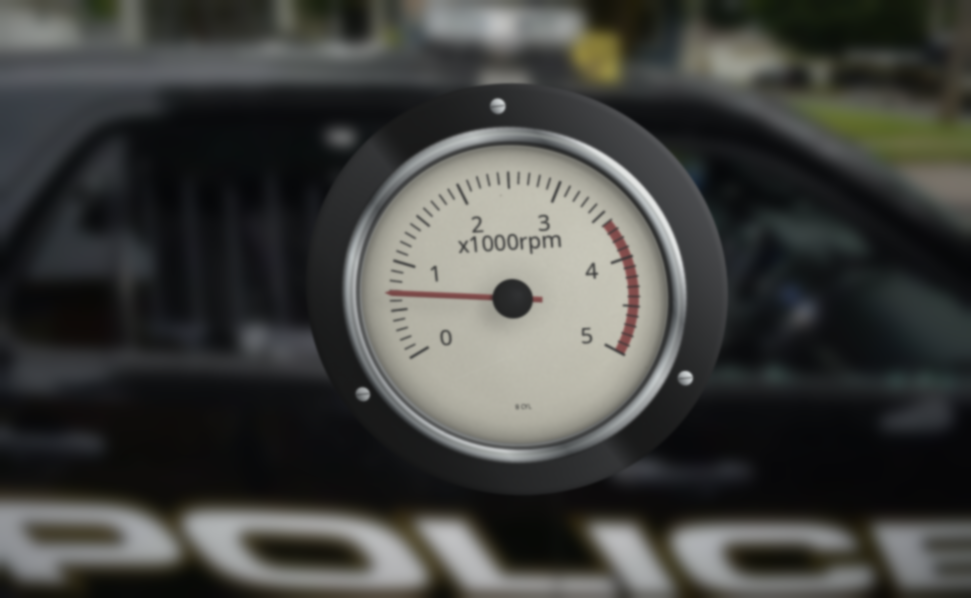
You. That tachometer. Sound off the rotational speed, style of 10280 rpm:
700 rpm
